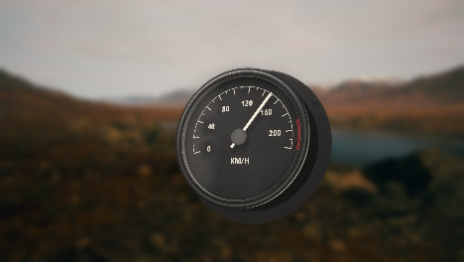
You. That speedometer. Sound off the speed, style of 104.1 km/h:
150 km/h
